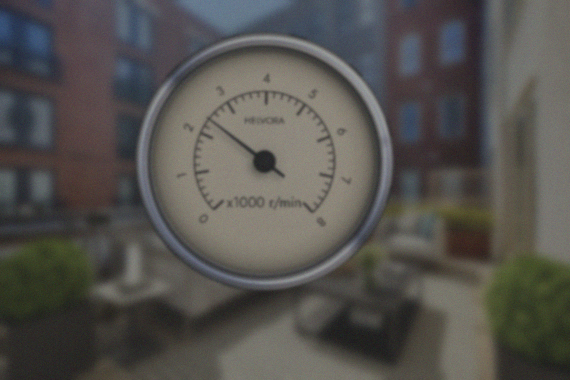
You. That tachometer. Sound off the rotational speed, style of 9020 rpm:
2400 rpm
